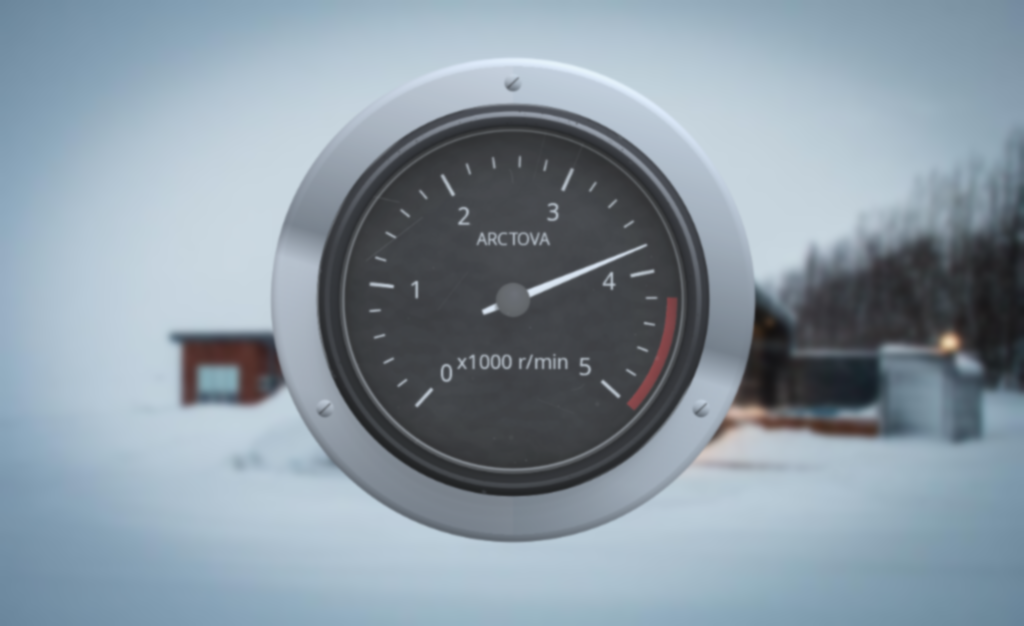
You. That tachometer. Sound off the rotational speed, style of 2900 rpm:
3800 rpm
